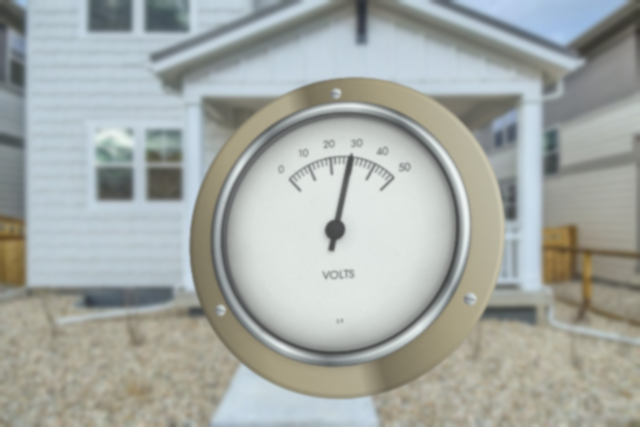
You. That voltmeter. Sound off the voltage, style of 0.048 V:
30 V
